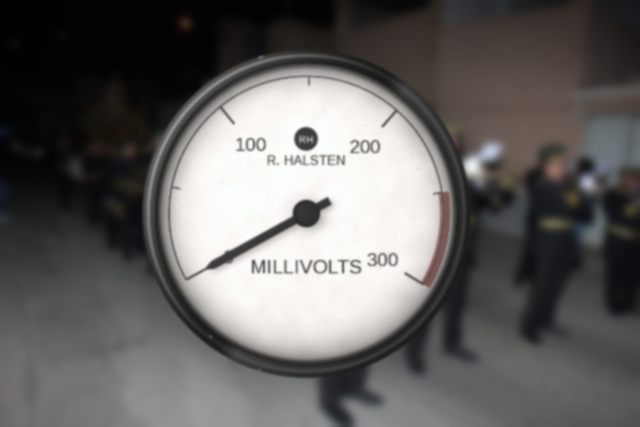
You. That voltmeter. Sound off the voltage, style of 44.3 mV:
0 mV
